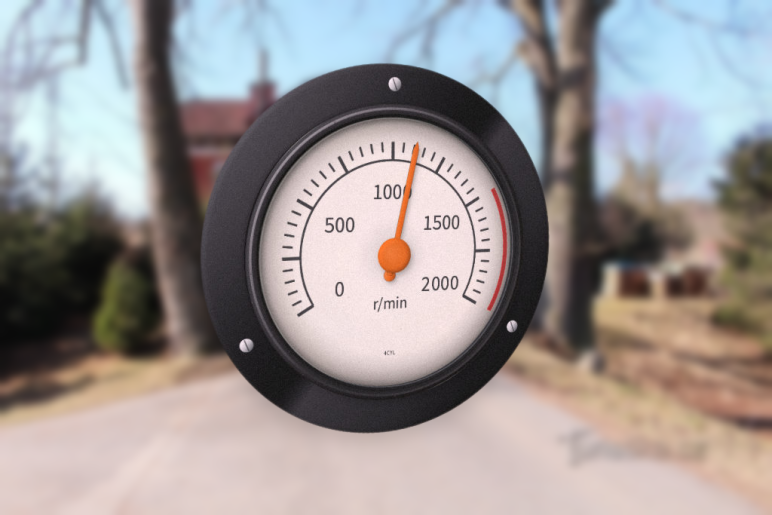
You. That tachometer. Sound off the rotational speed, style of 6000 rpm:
1100 rpm
